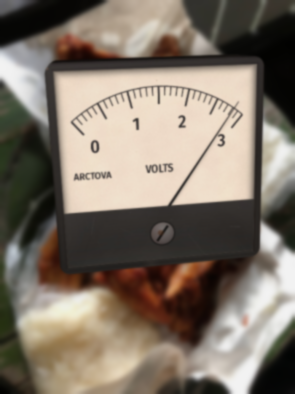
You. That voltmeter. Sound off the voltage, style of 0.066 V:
2.8 V
